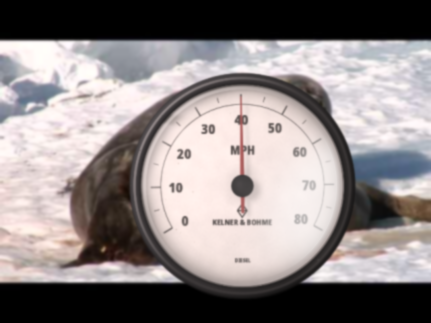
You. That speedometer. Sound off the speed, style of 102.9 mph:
40 mph
